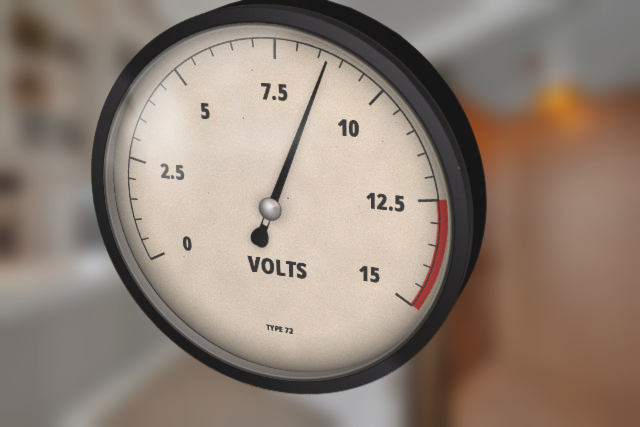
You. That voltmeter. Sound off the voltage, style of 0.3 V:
8.75 V
